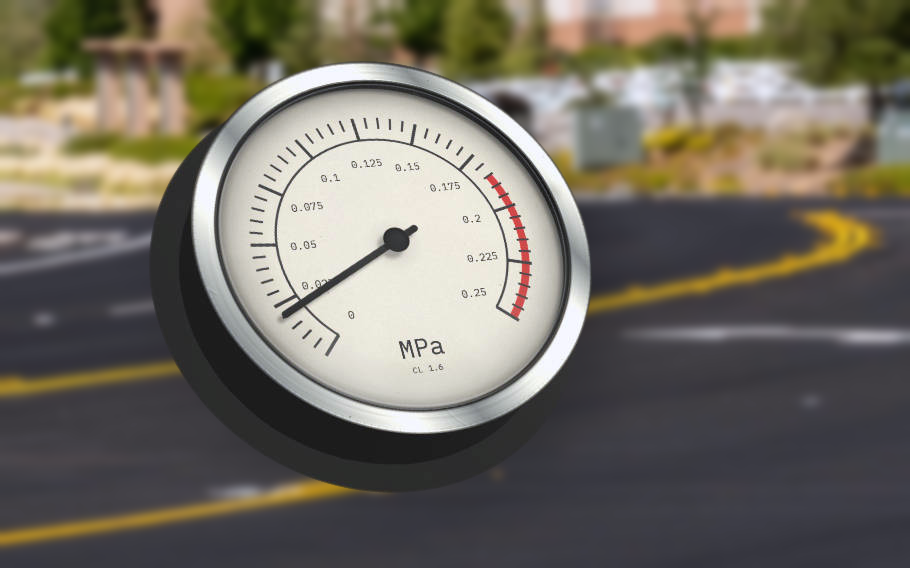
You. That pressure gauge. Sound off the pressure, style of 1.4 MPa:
0.02 MPa
